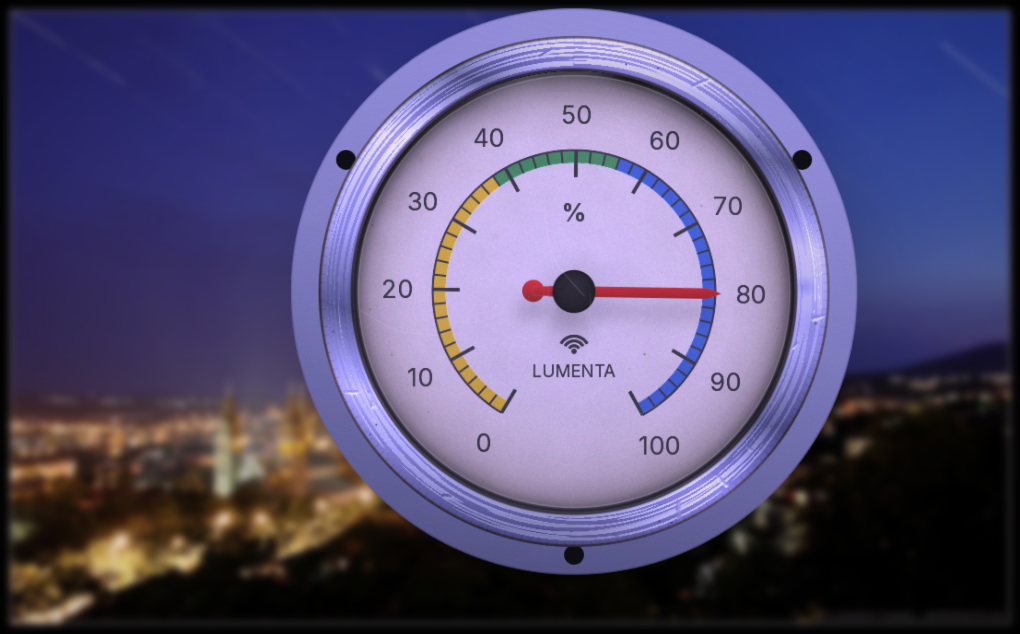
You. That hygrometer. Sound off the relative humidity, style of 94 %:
80 %
